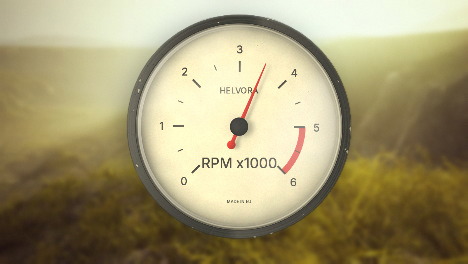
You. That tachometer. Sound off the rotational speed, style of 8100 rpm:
3500 rpm
